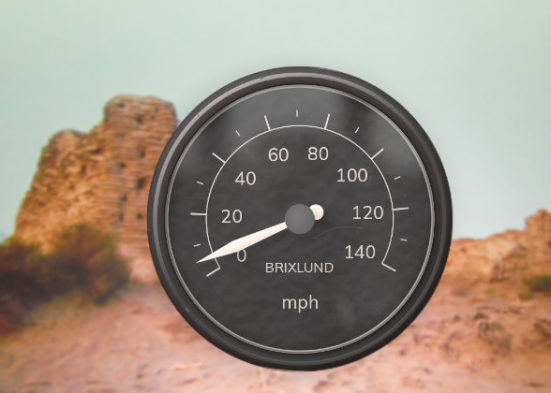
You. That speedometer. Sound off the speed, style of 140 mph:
5 mph
